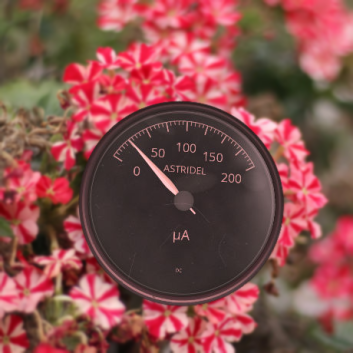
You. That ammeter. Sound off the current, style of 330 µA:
25 µA
